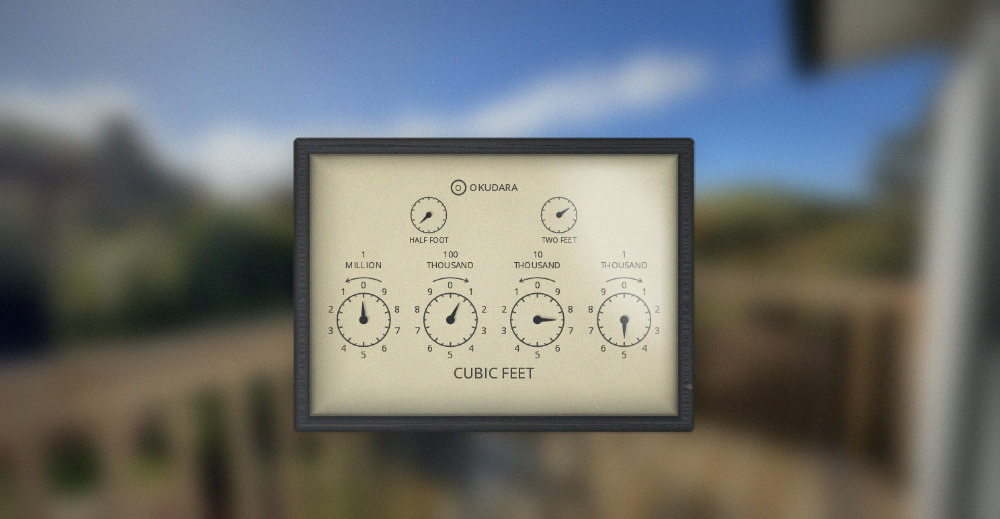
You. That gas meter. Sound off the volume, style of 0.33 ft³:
7500 ft³
